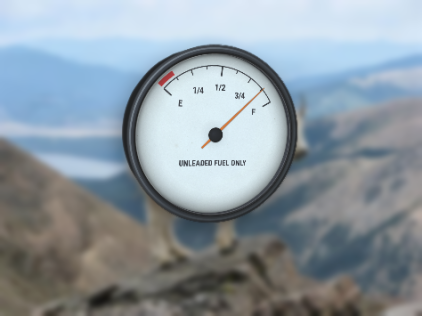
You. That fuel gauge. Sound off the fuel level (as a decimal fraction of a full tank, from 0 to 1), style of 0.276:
0.875
